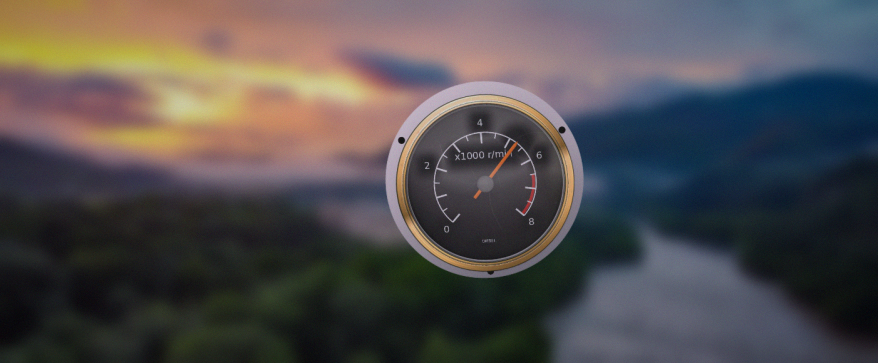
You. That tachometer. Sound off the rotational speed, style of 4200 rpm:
5250 rpm
